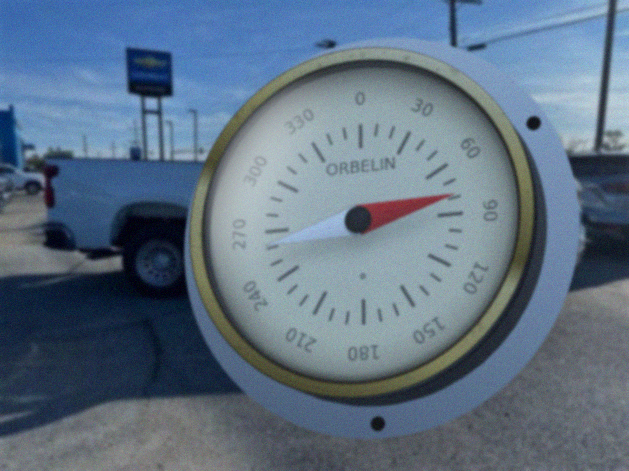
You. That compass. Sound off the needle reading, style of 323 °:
80 °
